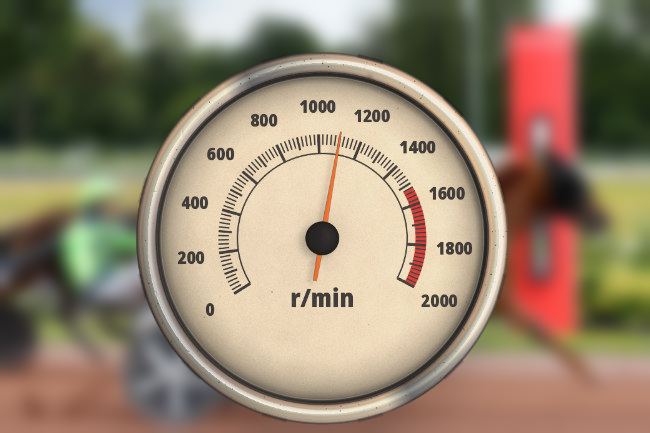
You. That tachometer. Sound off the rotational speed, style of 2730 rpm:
1100 rpm
